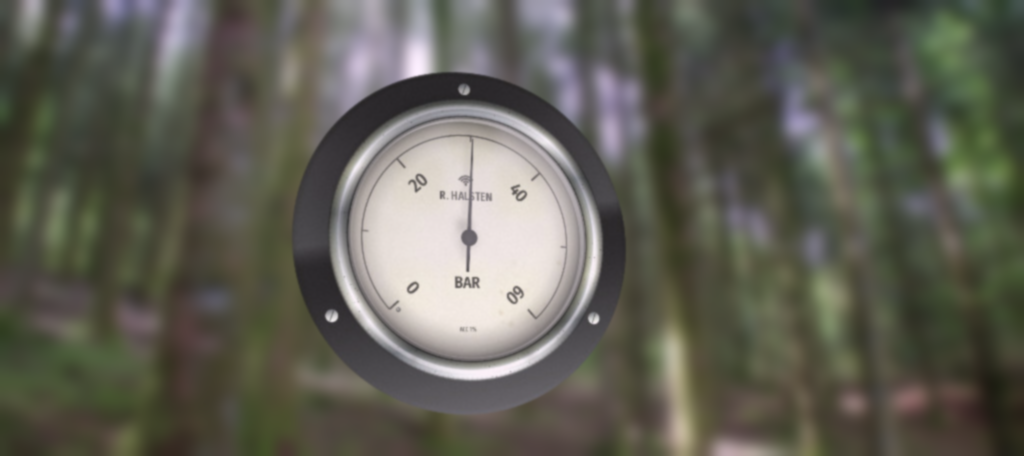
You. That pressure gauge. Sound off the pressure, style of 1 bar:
30 bar
